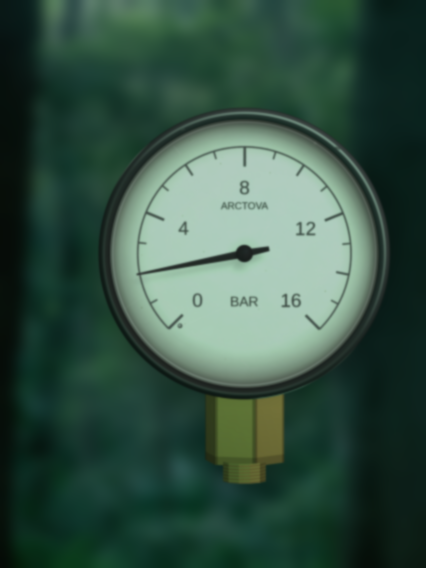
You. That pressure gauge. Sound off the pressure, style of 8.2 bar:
2 bar
